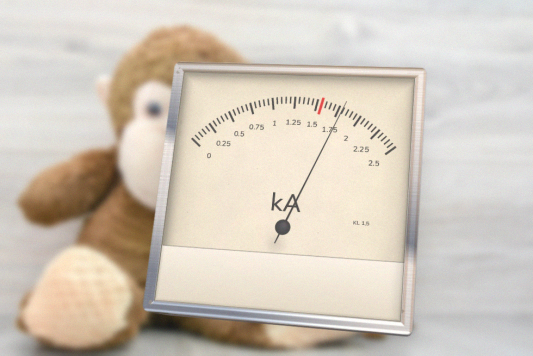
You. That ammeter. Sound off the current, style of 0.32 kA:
1.8 kA
